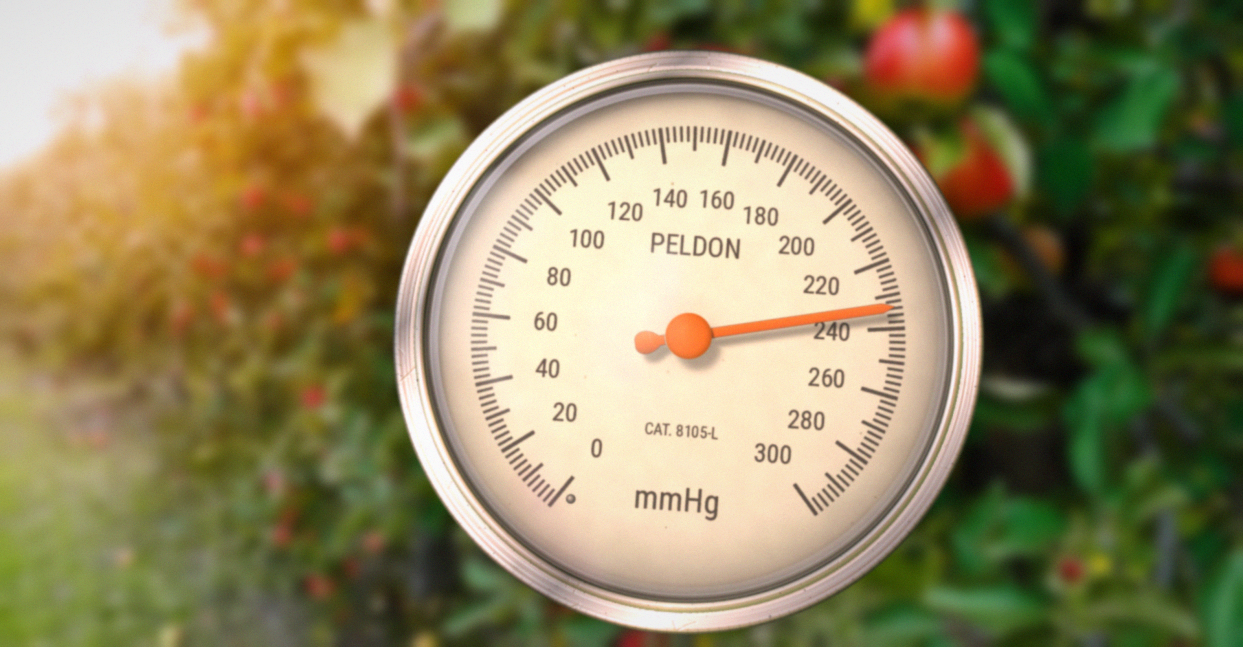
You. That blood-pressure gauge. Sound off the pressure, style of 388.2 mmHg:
234 mmHg
